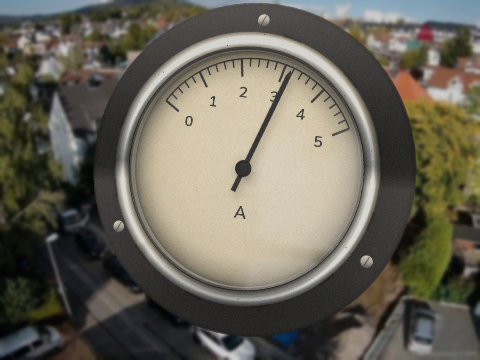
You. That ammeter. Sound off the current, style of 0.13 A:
3.2 A
